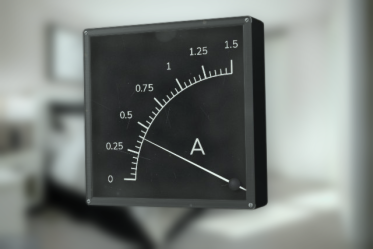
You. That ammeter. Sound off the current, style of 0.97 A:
0.4 A
